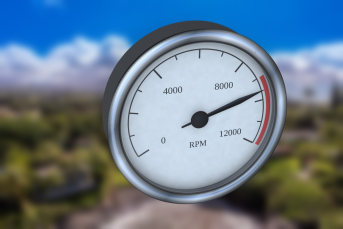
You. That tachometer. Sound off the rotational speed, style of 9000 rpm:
9500 rpm
